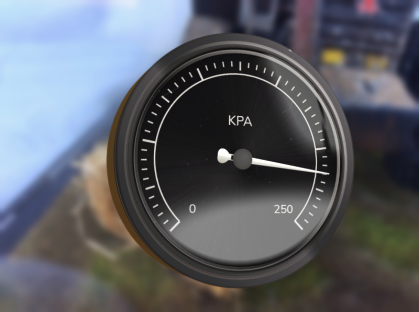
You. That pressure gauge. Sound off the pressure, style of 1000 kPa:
215 kPa
